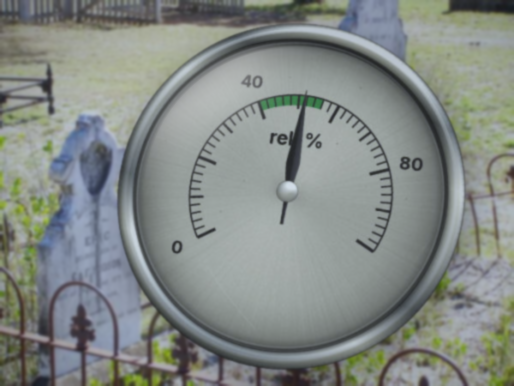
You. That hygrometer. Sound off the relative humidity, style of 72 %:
52 %
